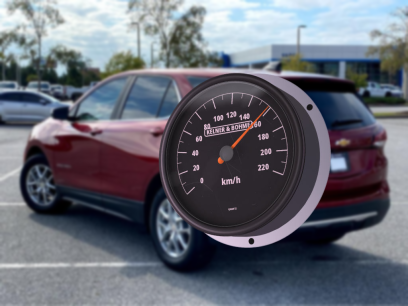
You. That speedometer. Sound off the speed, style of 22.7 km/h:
160 km/h
